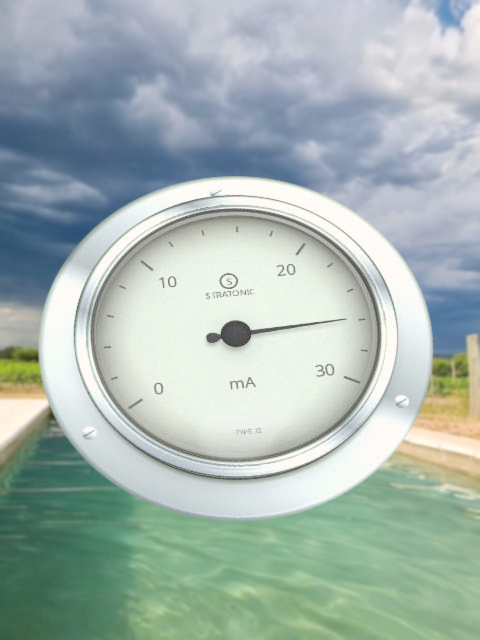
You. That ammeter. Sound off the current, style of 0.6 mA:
26 mA
